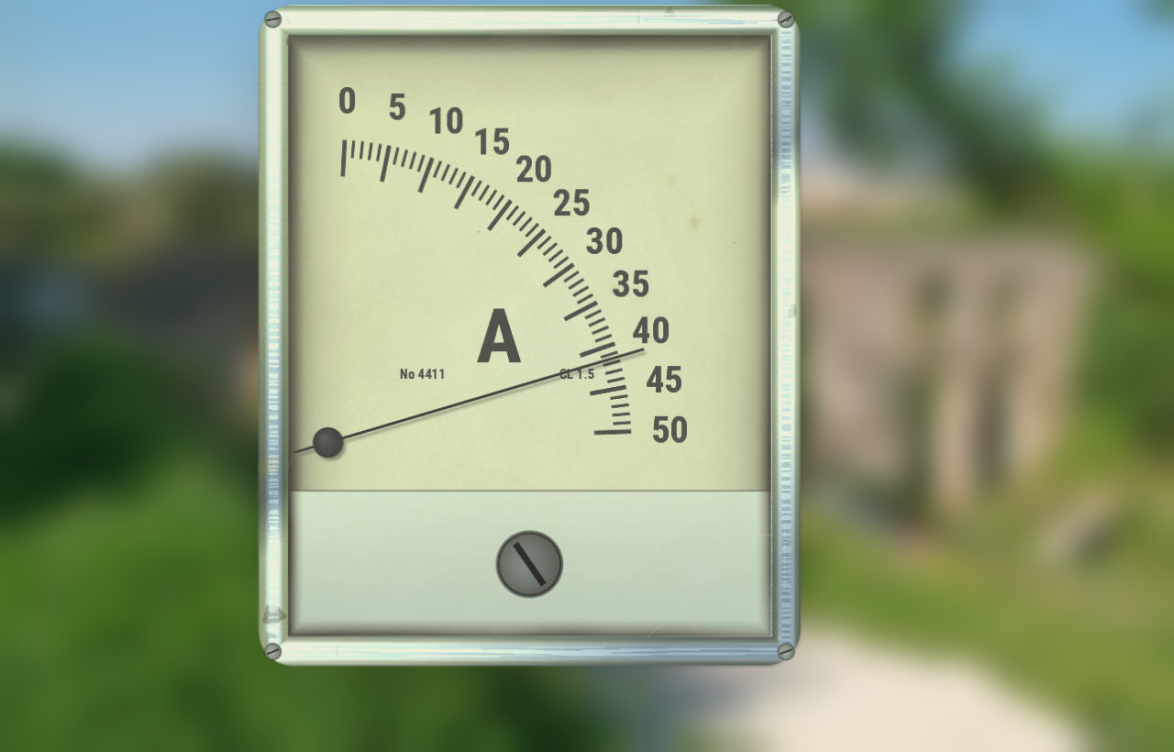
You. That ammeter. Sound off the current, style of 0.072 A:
41.5 A
